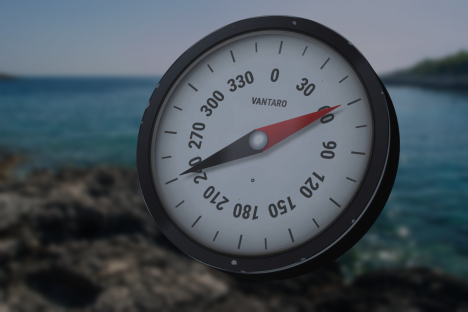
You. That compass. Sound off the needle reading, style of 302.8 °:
60 °
